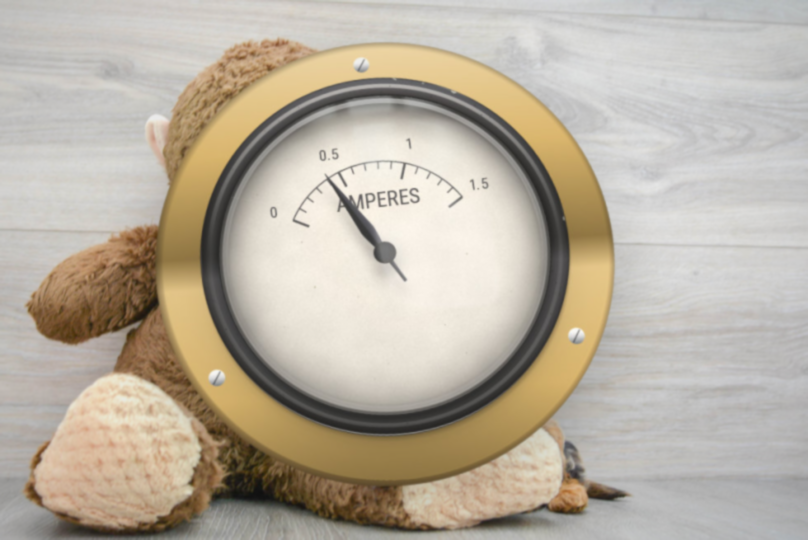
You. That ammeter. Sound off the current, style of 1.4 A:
0.4 A
